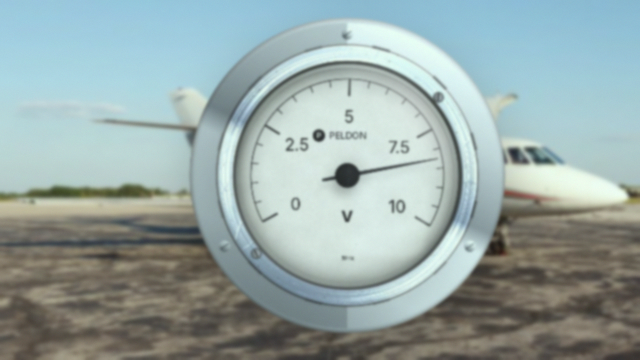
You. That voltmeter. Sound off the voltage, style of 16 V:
8.25 V
